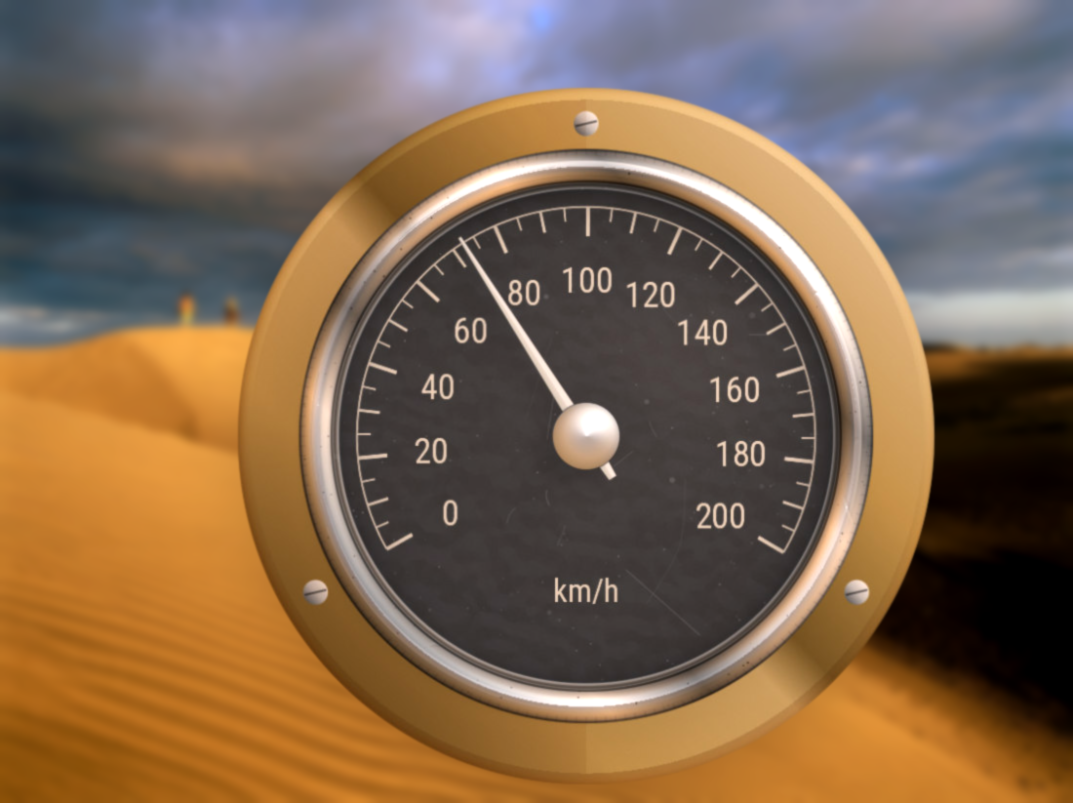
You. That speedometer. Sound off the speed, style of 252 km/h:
72.5 km/h
